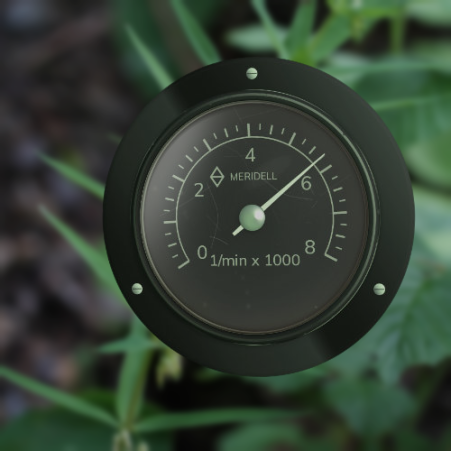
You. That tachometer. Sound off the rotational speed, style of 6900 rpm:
5750 rpm
